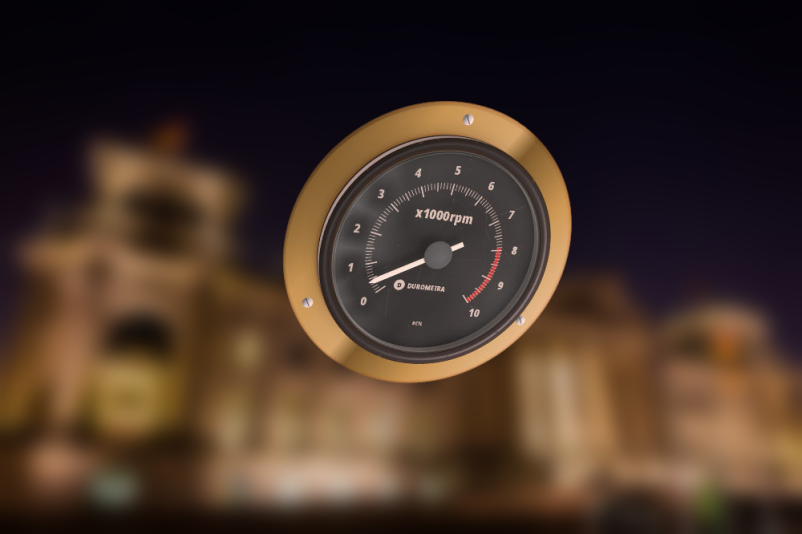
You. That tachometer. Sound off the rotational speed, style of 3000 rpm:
500 rpm
